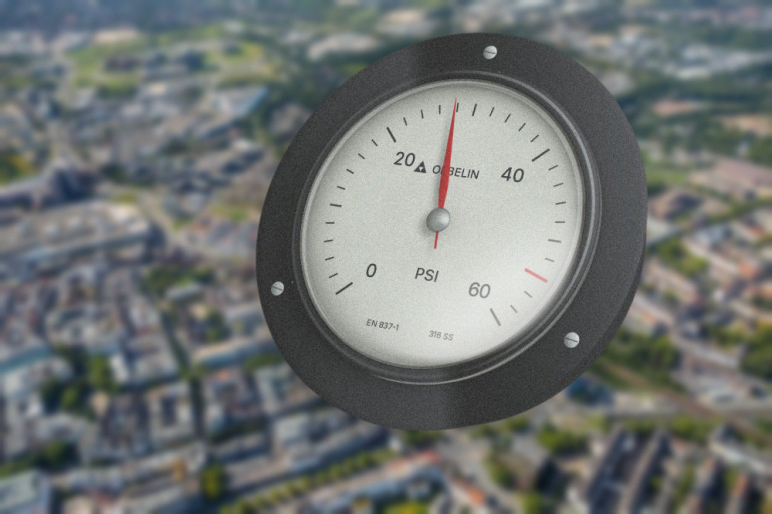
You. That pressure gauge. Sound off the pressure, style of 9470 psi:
28 psi
